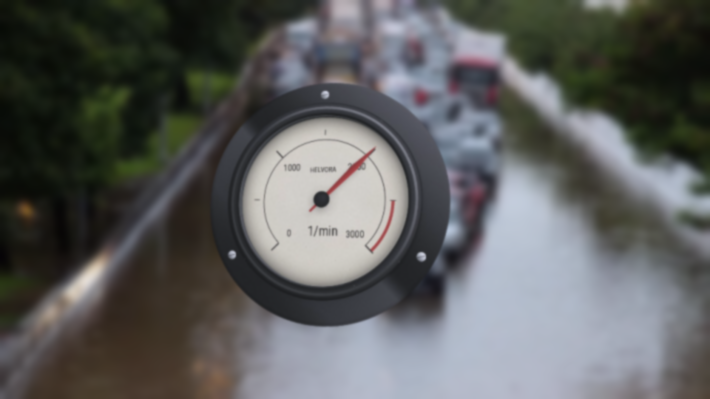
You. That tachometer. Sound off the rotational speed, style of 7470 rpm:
2000 rpm
